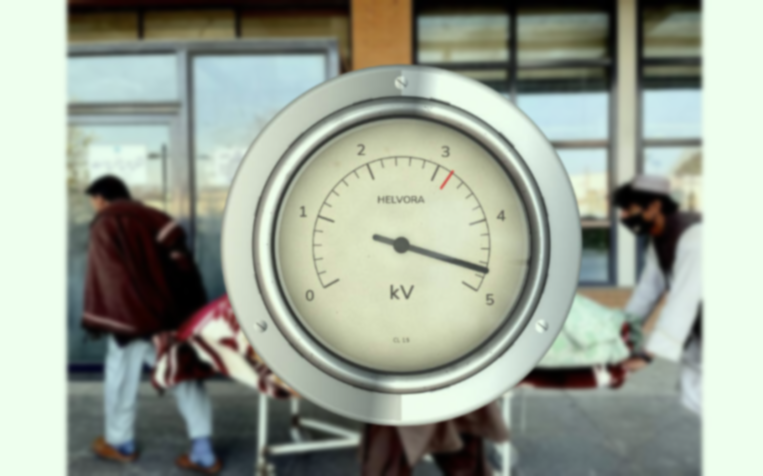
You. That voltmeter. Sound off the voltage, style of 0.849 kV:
4.7 kV
